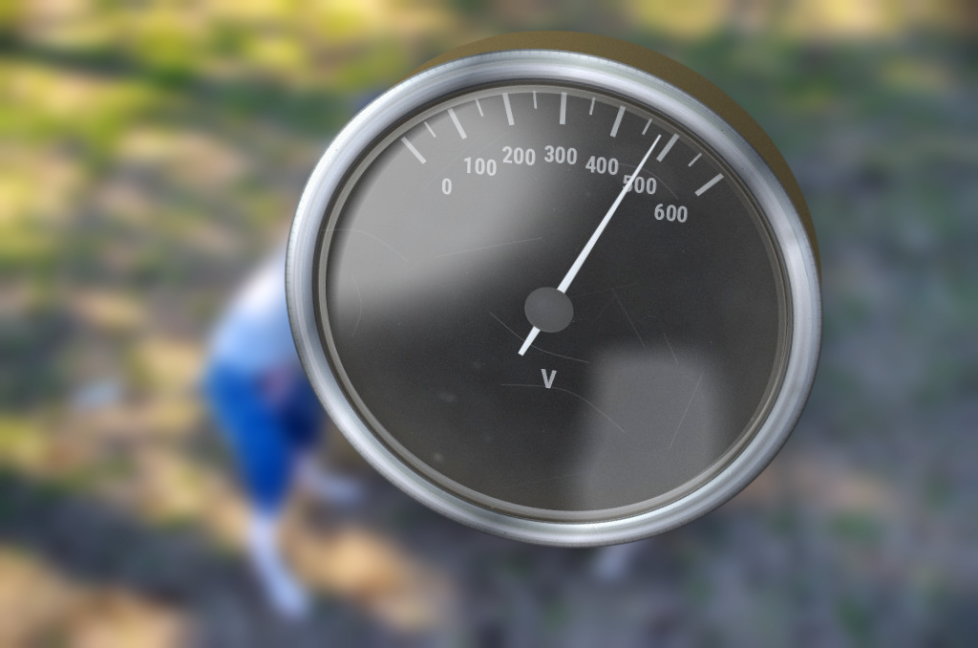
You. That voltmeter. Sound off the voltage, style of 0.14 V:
475 V
